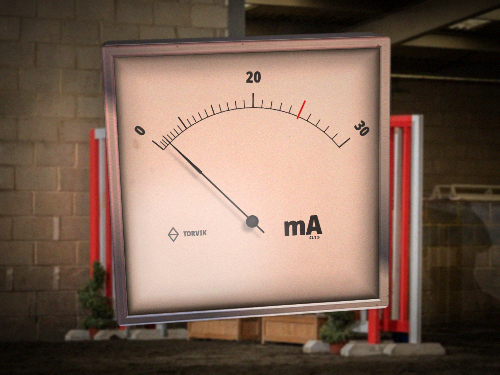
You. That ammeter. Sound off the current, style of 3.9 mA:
5 mA
